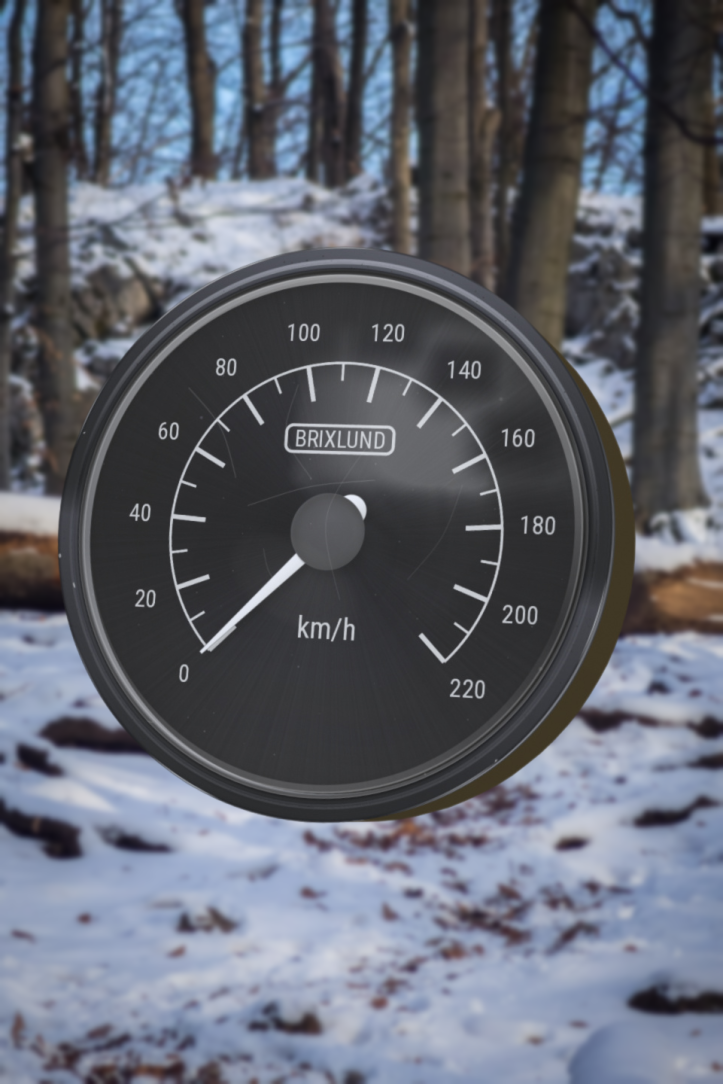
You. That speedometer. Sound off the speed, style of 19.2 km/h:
0 km/h
